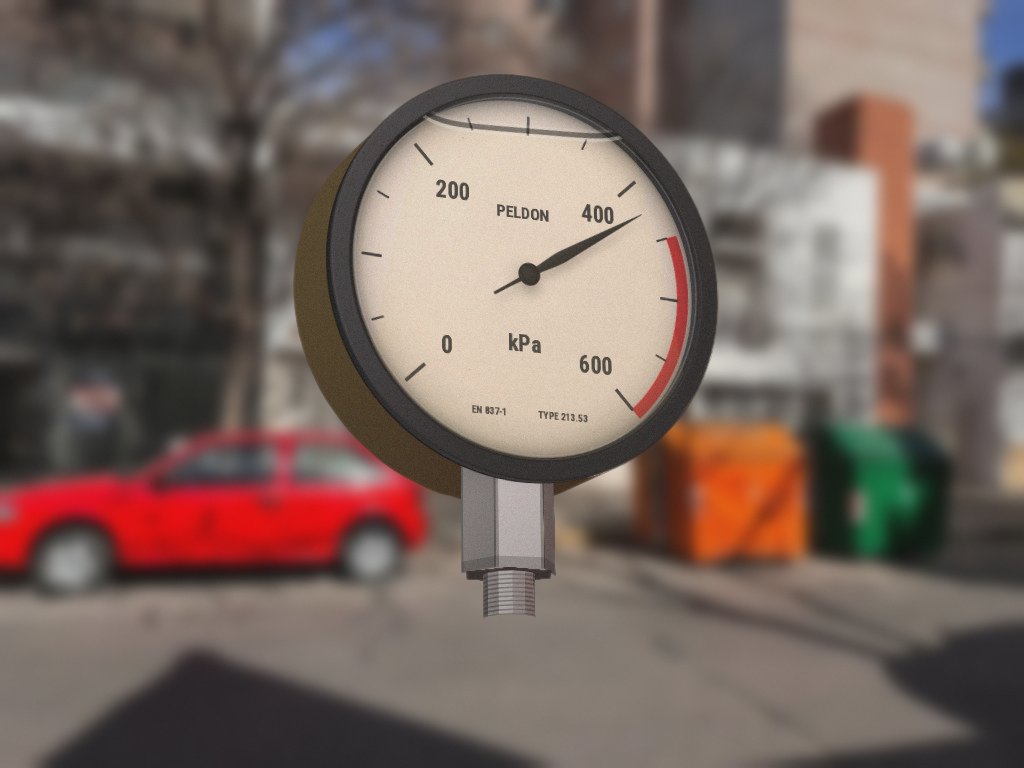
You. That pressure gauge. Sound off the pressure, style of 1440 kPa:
425 kPa
